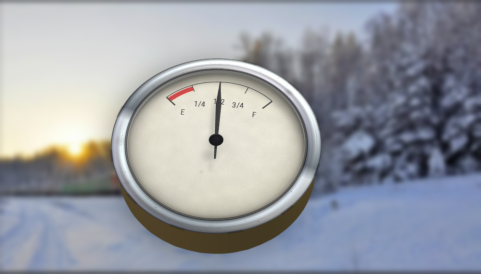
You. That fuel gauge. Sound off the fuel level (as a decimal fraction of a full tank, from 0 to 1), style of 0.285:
0.5
